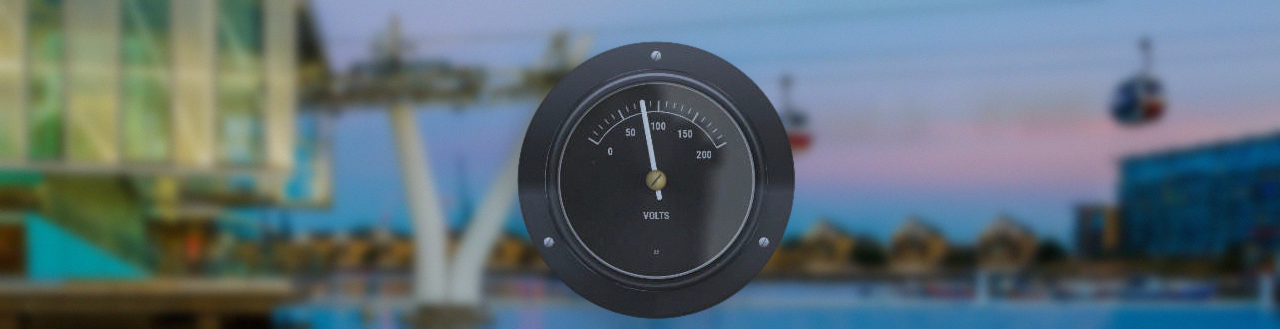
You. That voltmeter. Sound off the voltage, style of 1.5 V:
80 V
